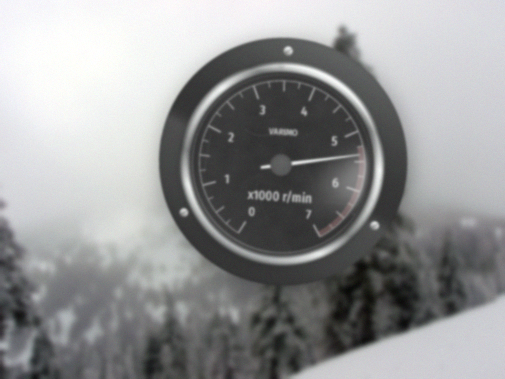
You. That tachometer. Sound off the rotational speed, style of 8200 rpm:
5375 rpm
